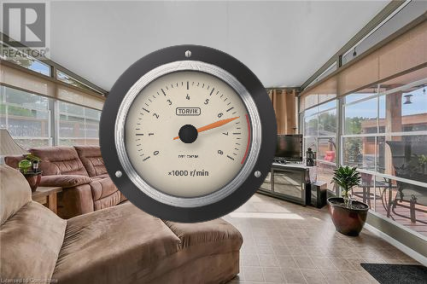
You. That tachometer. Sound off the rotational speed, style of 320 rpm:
6400 rpm
